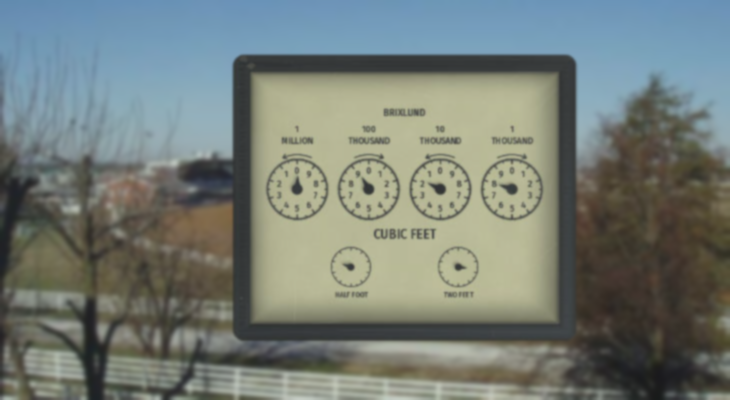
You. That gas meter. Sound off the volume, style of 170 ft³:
991800 ft³
